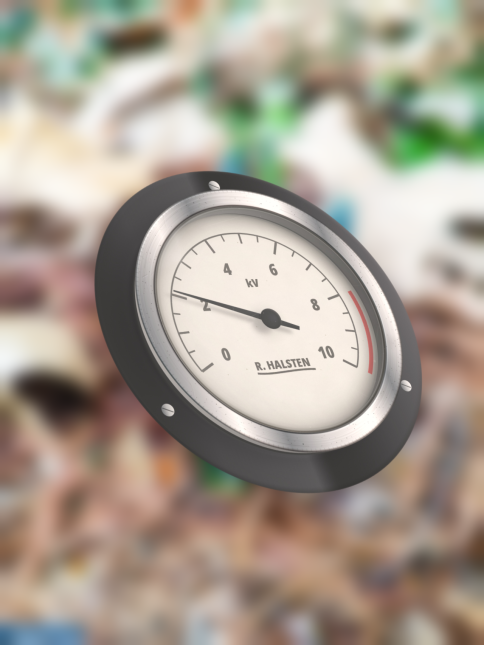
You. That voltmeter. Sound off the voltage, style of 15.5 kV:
2 kV
